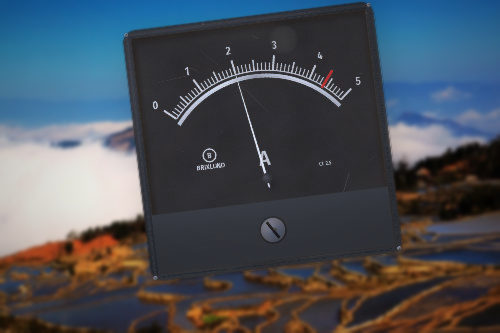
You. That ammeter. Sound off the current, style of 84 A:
2 A
